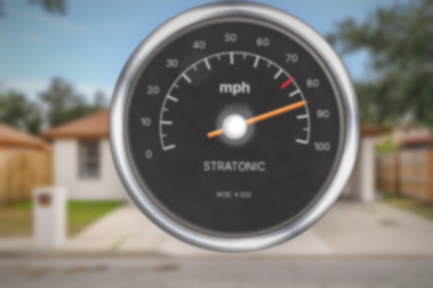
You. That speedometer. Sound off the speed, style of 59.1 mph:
85 mph
